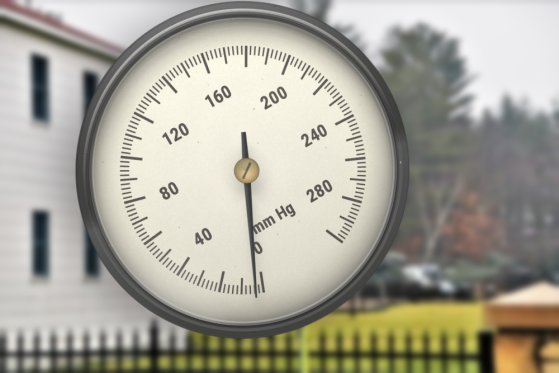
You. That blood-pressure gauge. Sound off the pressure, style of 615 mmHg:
4 mmHg
